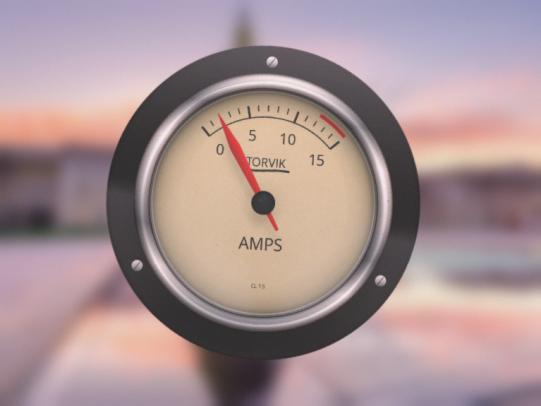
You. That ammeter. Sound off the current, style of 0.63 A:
2 A
